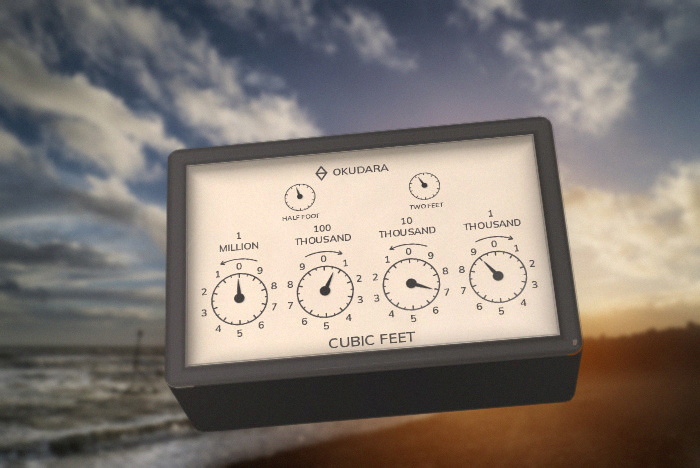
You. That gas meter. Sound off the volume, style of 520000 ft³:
6900 ft³
